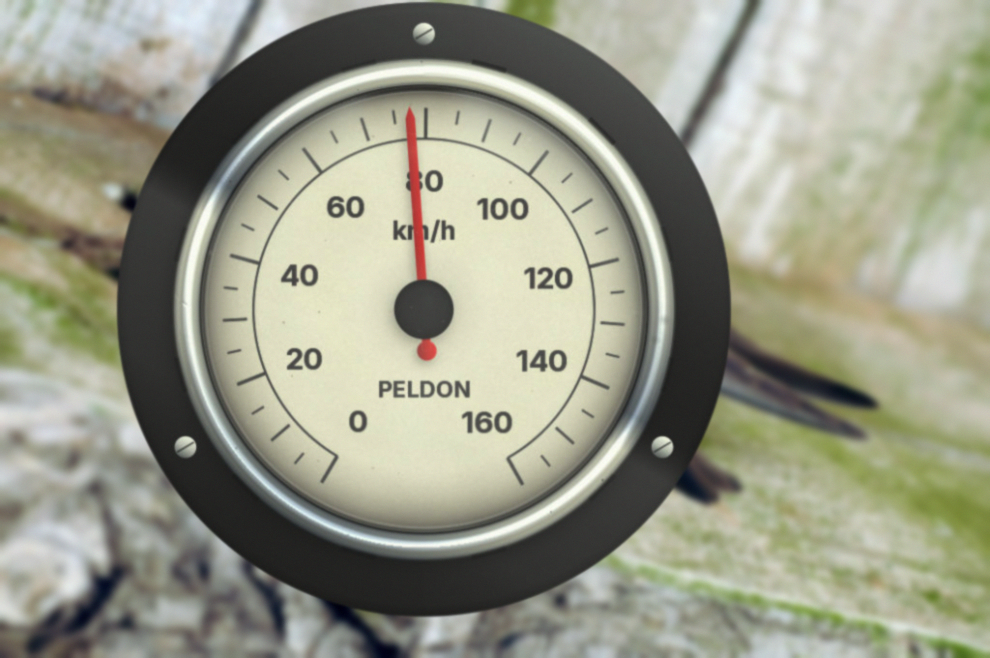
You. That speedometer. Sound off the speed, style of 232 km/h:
77.5 km/h
